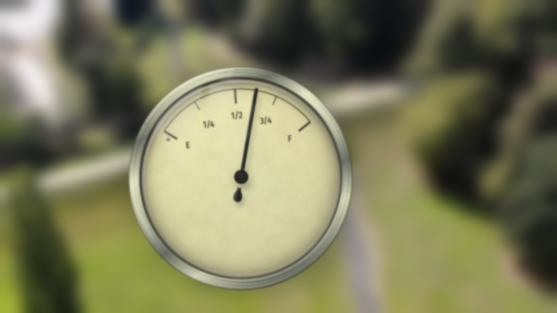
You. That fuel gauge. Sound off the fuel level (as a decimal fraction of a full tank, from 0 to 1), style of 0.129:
0.625
